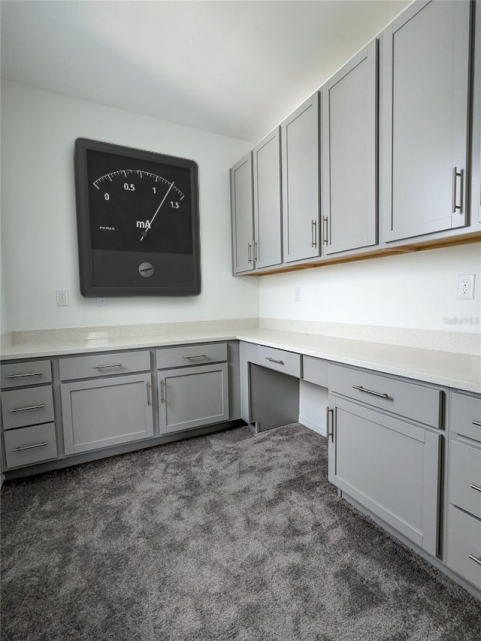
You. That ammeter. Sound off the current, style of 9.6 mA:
1.25 mA
